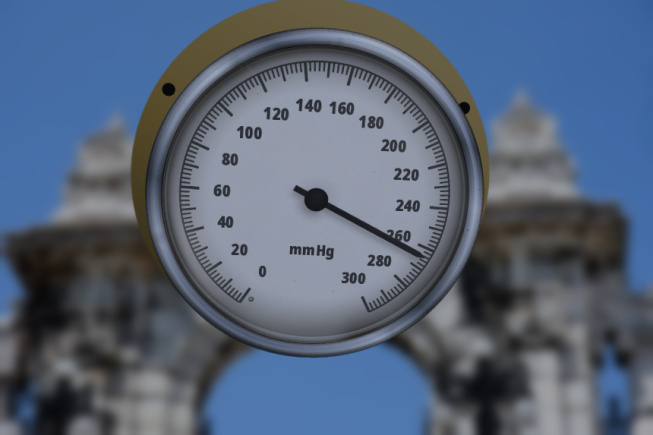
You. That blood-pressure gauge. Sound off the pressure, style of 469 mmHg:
264 mmHg
